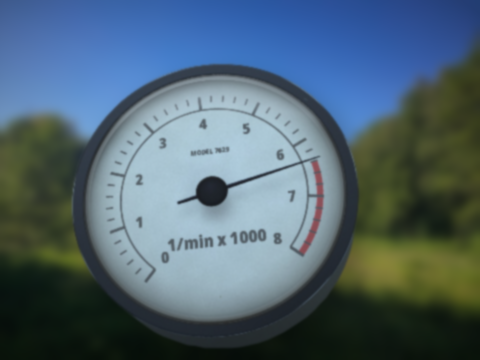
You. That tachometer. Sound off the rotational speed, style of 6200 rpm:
6400 rpm
